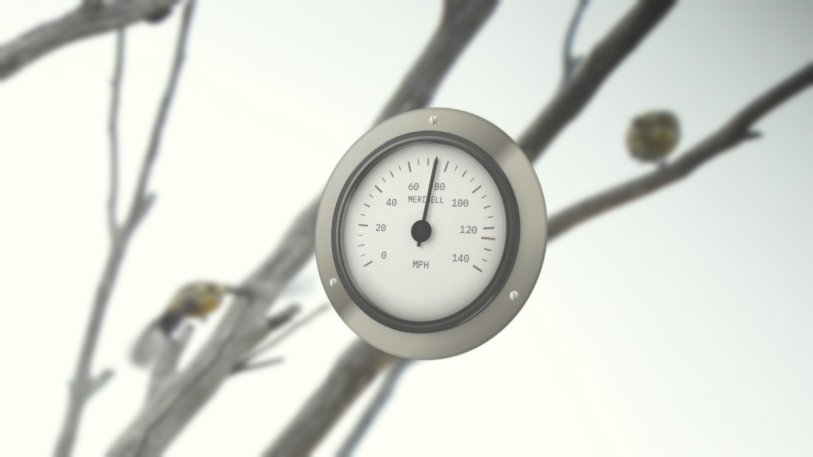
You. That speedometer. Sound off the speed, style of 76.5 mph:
75 mph
